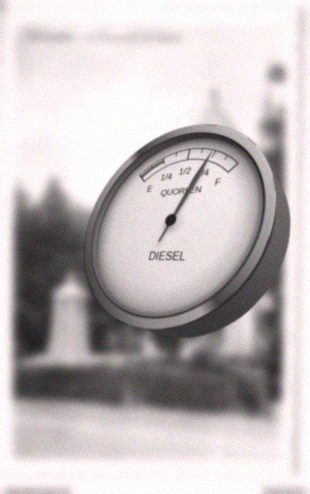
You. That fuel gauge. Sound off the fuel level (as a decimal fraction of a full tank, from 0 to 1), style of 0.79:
0.75
